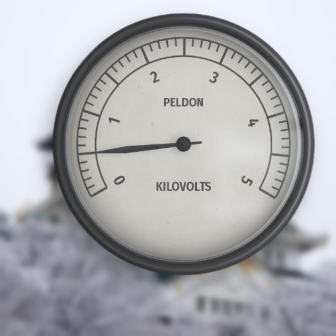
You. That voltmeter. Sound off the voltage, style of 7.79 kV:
0.5 kV
